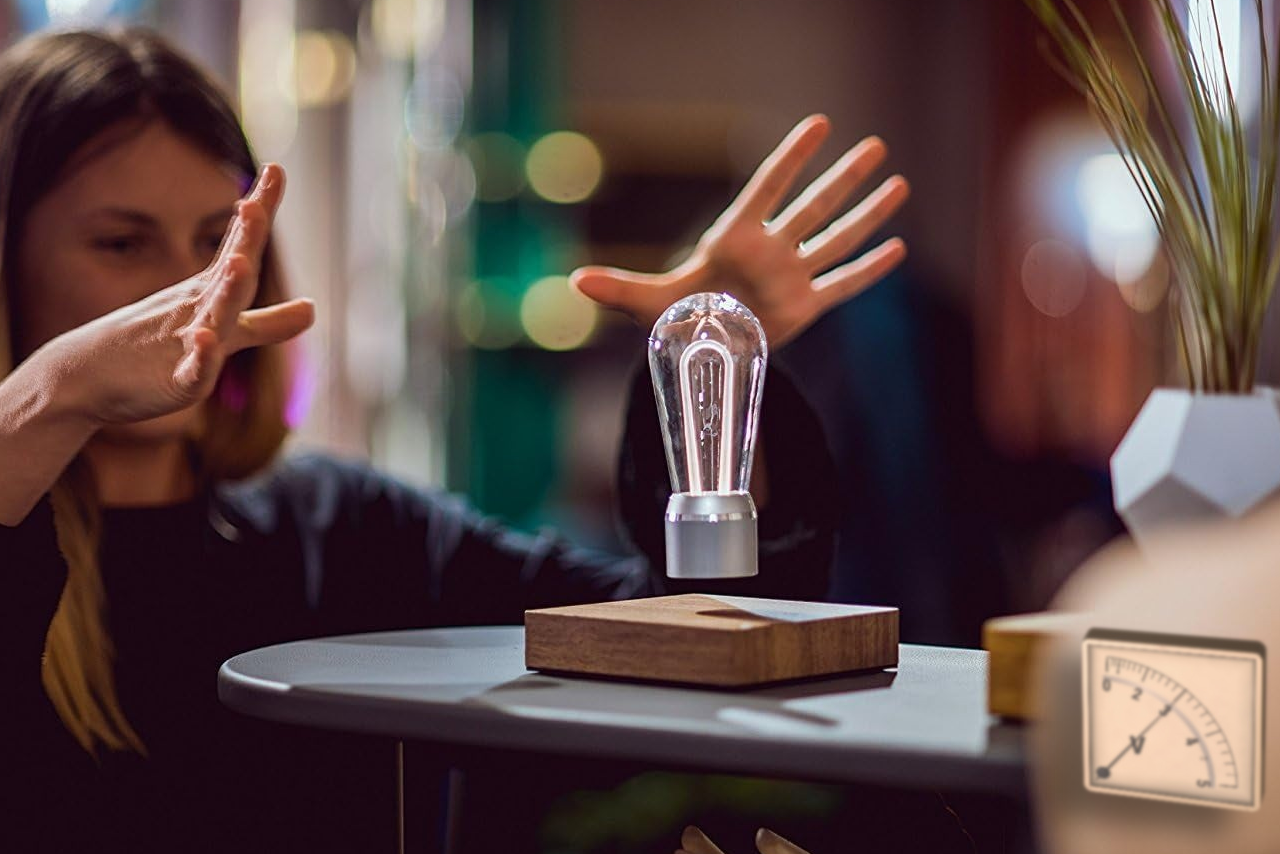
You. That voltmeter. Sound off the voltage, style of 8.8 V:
3 V
